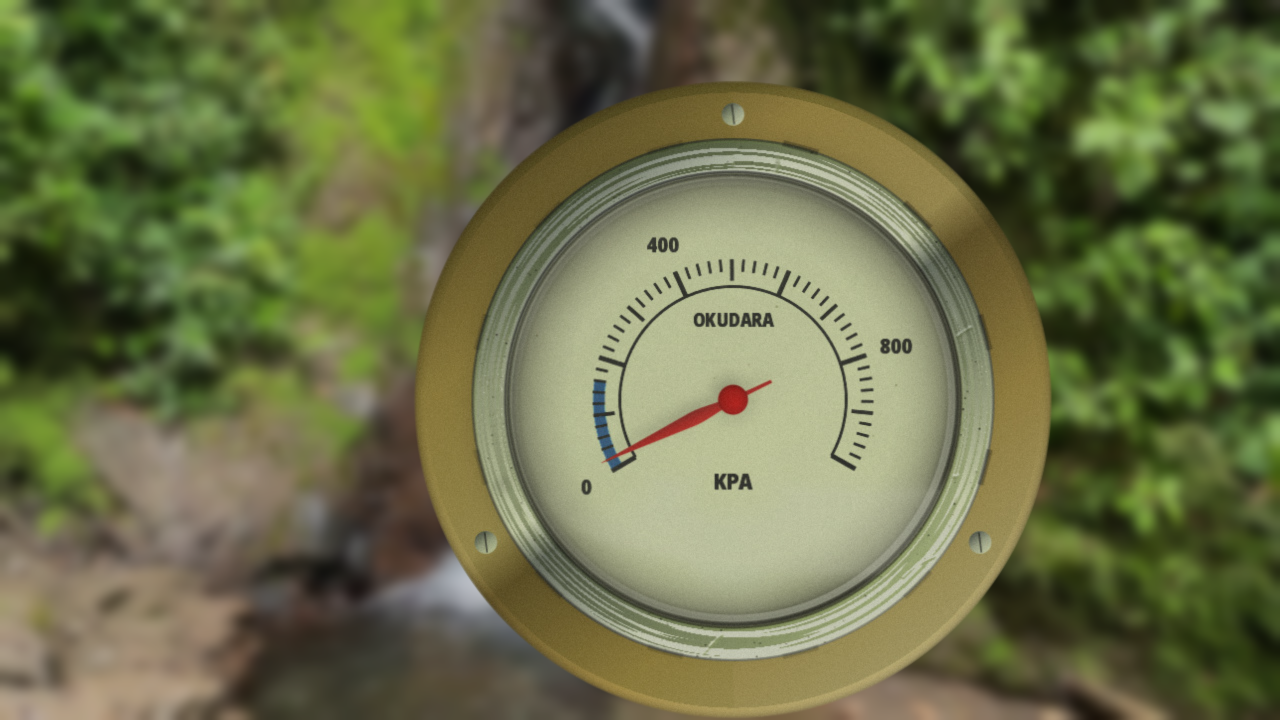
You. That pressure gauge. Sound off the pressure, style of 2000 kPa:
20 kPa
